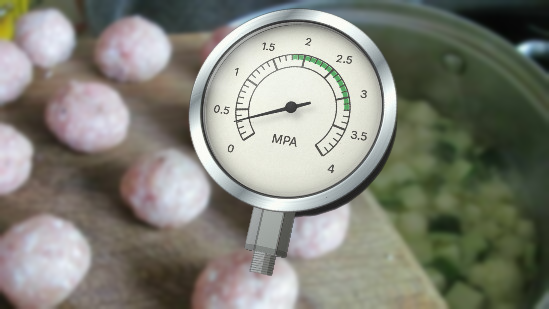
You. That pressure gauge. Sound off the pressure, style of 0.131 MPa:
0.3 MPa
